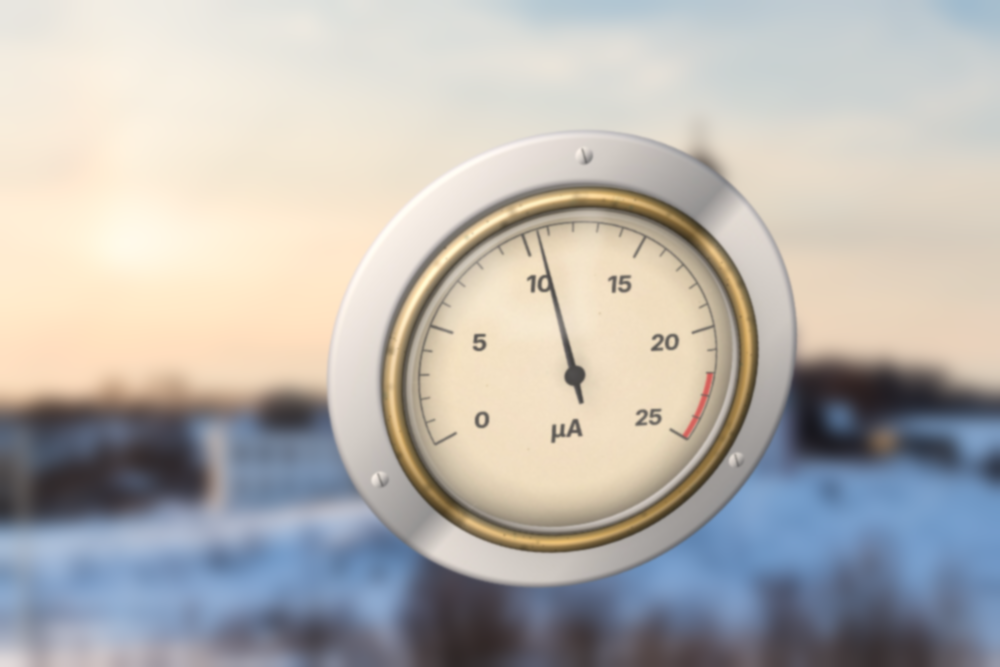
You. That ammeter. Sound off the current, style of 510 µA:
10.5 µA
